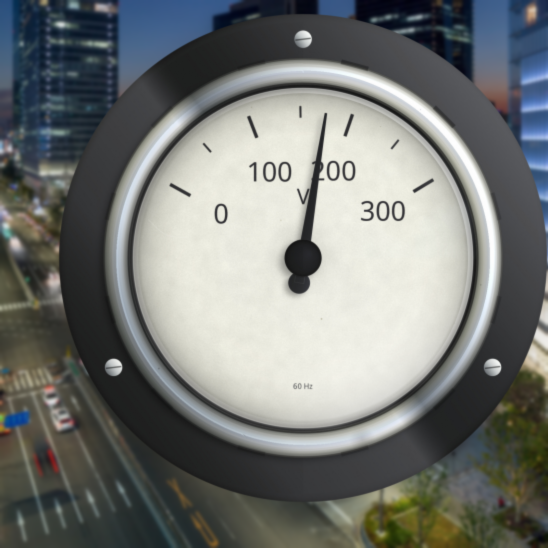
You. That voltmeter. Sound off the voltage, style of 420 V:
175 V
